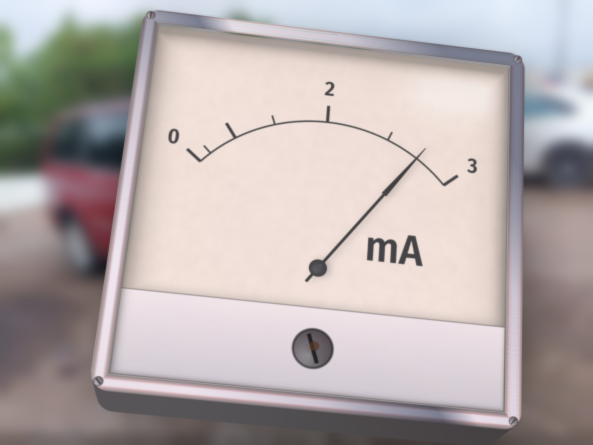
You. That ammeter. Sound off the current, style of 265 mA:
2.75 mA
